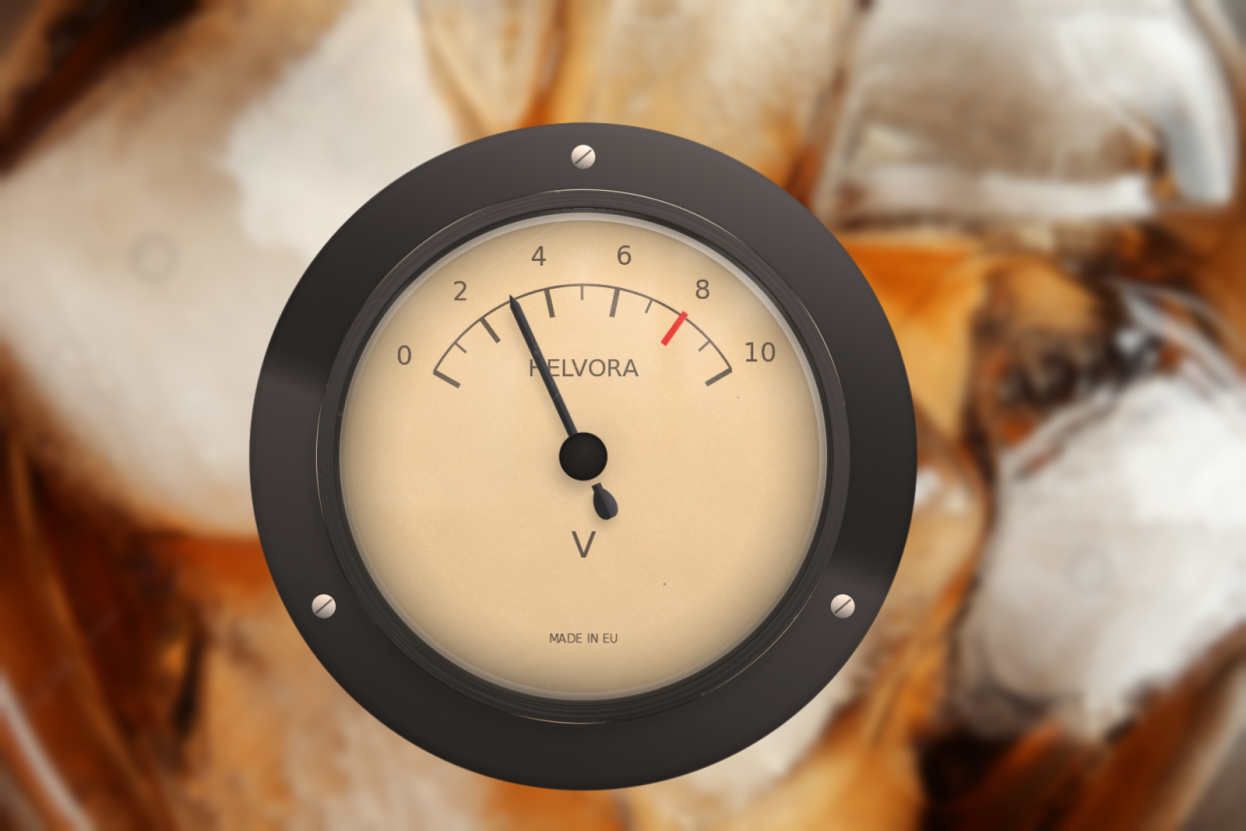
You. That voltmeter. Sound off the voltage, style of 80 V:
3 V
